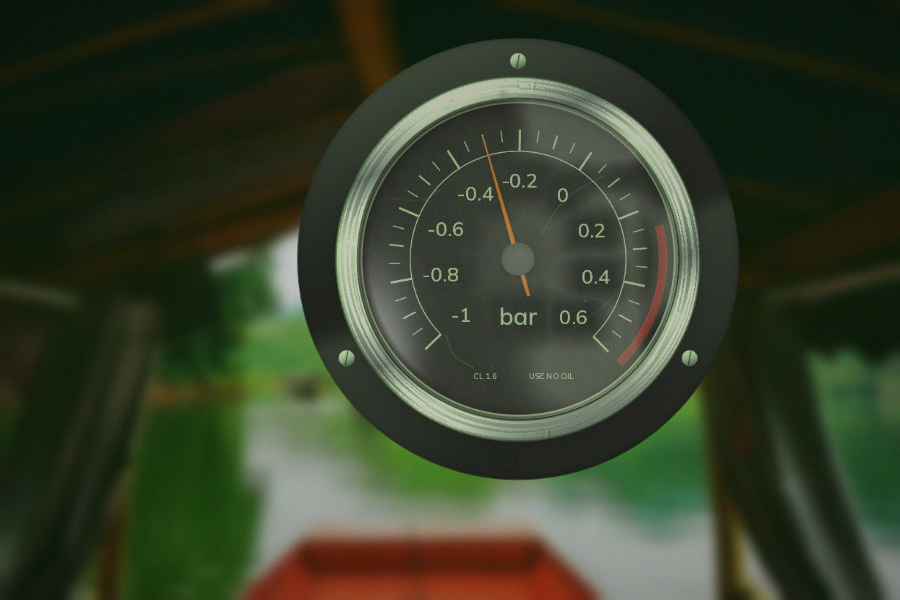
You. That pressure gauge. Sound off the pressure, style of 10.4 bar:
-0.3 bar
